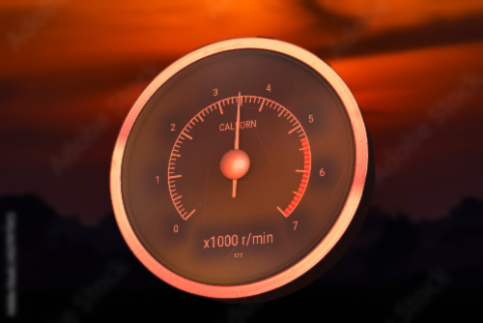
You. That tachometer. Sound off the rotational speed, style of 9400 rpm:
3500 rpm
